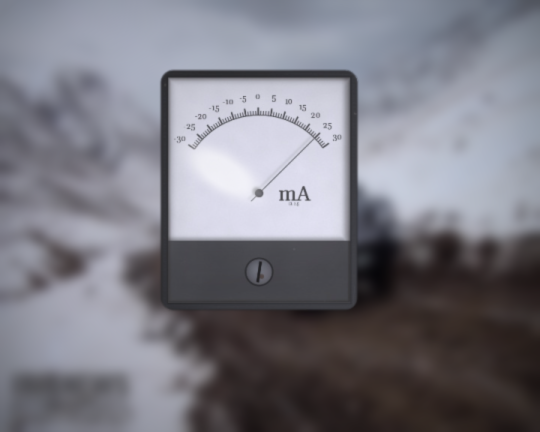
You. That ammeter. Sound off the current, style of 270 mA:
25 mA
